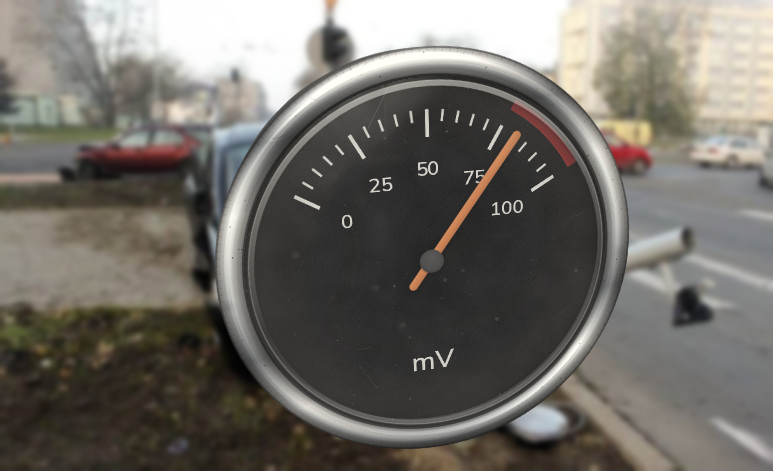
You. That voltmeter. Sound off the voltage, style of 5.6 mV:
80 mV
